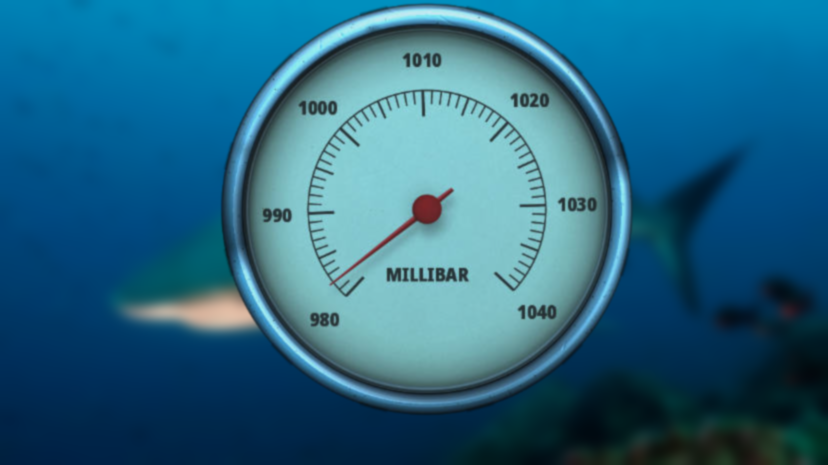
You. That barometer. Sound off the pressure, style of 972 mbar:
982 mbar
